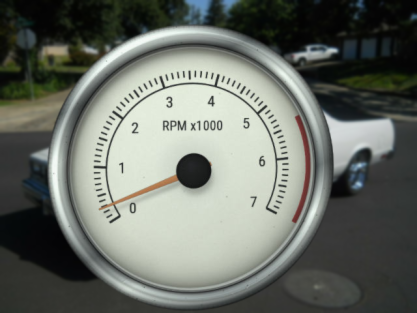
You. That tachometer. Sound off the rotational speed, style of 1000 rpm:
300 rpm
